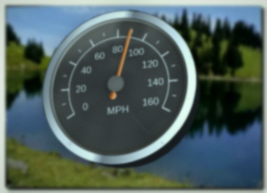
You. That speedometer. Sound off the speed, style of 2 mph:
90 mph
